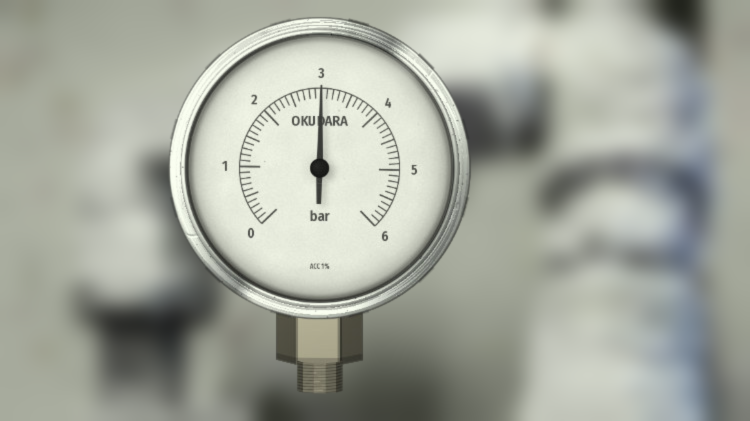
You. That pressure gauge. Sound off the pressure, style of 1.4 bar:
3 bar
